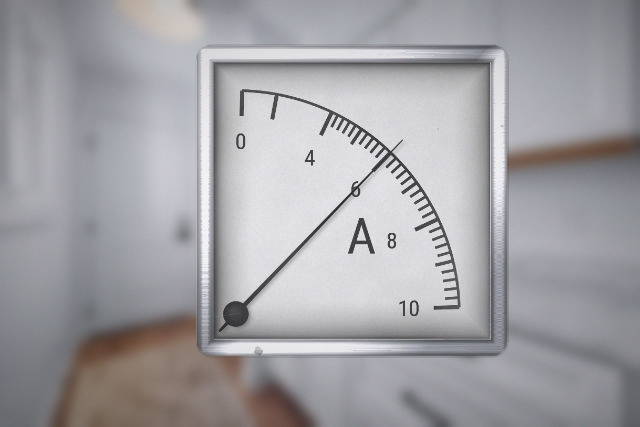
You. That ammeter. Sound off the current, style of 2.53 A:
6 A
